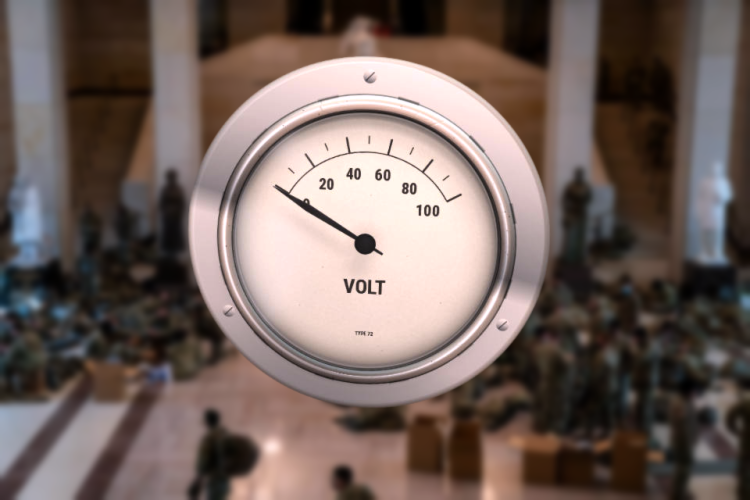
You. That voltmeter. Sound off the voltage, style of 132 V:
0 V
